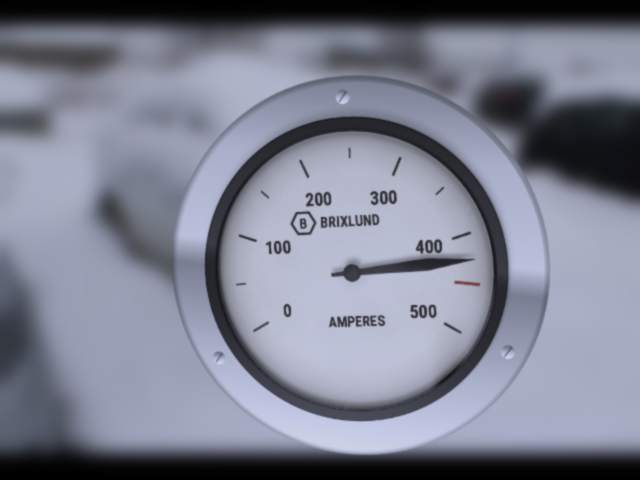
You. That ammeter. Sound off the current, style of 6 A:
425 A
